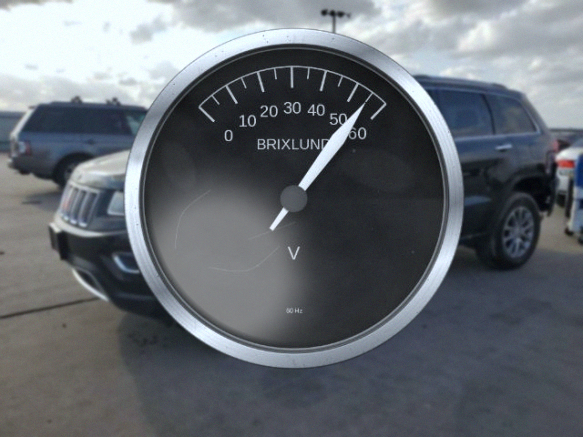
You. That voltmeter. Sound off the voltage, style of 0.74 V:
55 V
